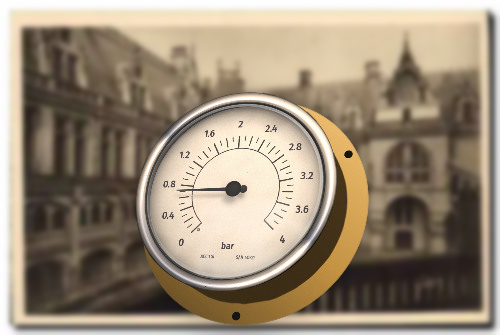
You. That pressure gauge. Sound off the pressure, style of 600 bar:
0.7 bar
